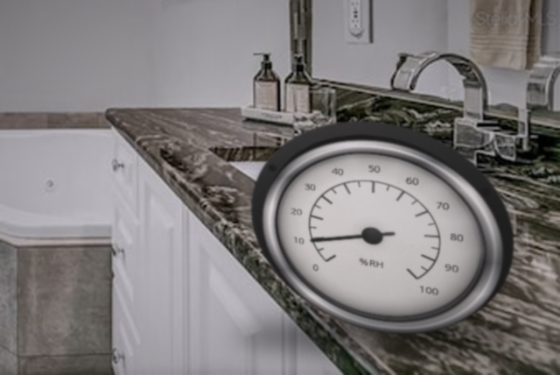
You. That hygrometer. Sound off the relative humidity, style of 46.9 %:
10 %
